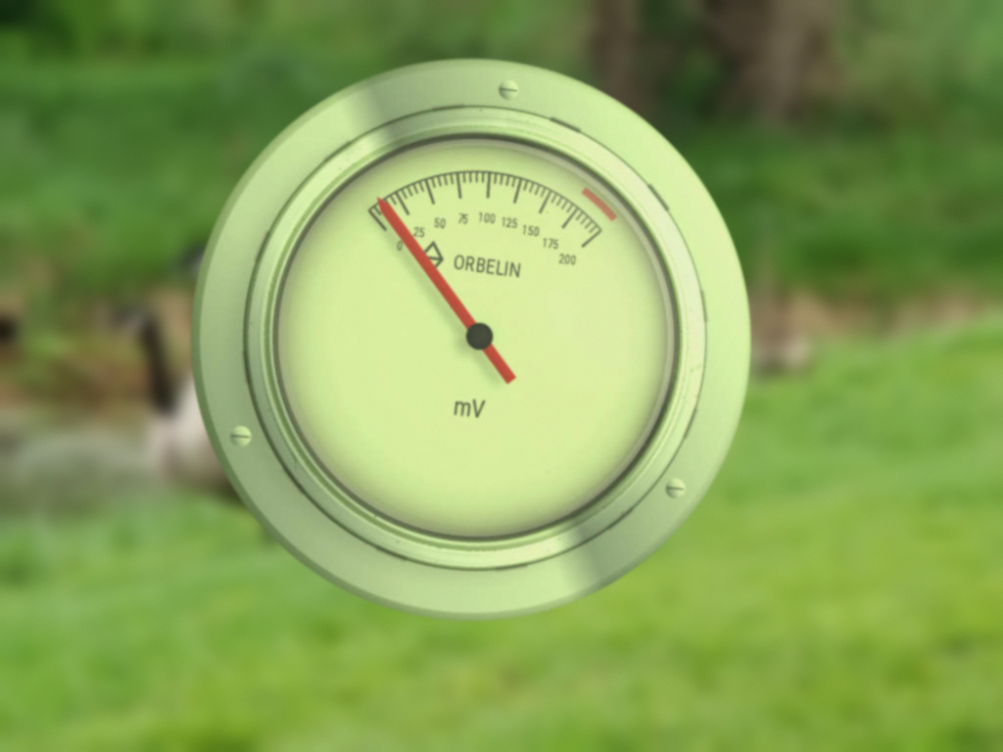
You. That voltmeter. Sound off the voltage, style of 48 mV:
10 mV
